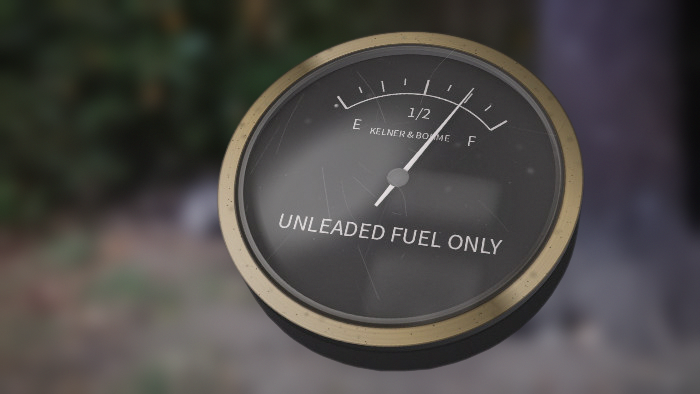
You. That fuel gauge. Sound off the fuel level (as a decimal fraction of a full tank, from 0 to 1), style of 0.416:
0.75
